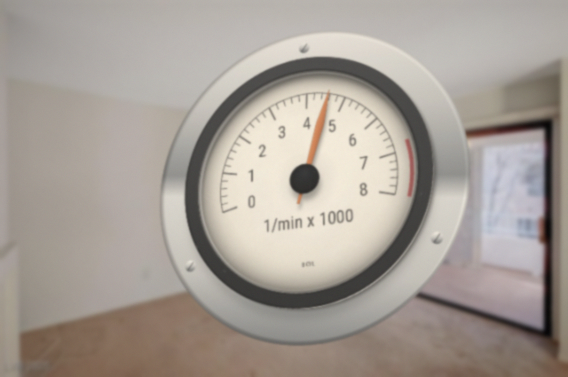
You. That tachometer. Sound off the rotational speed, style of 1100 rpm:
4600 rpm
